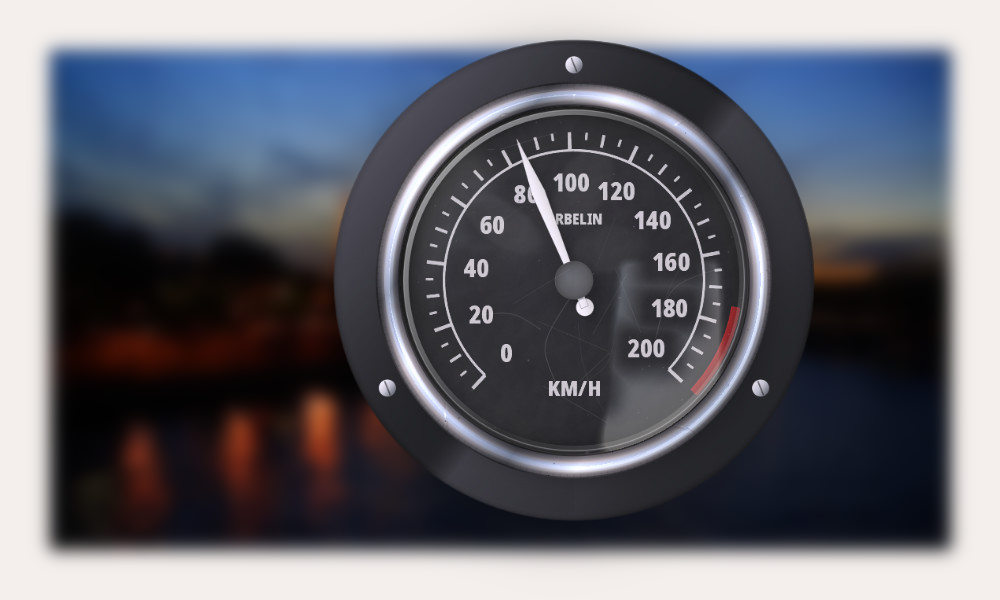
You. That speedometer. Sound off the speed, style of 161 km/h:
85 km/h
